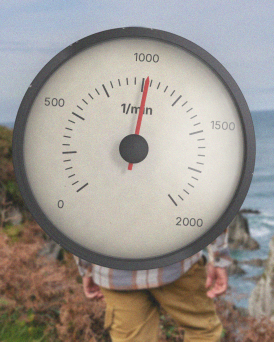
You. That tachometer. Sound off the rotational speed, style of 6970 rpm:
1025 rpm
